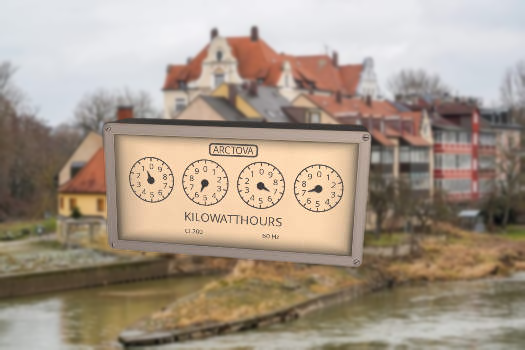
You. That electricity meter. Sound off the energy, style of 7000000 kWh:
567 kWh
